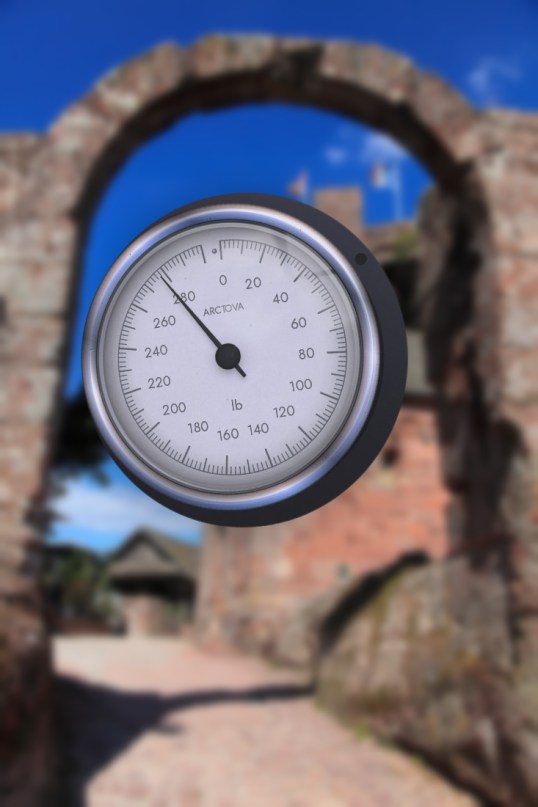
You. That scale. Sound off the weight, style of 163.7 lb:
278 lb
